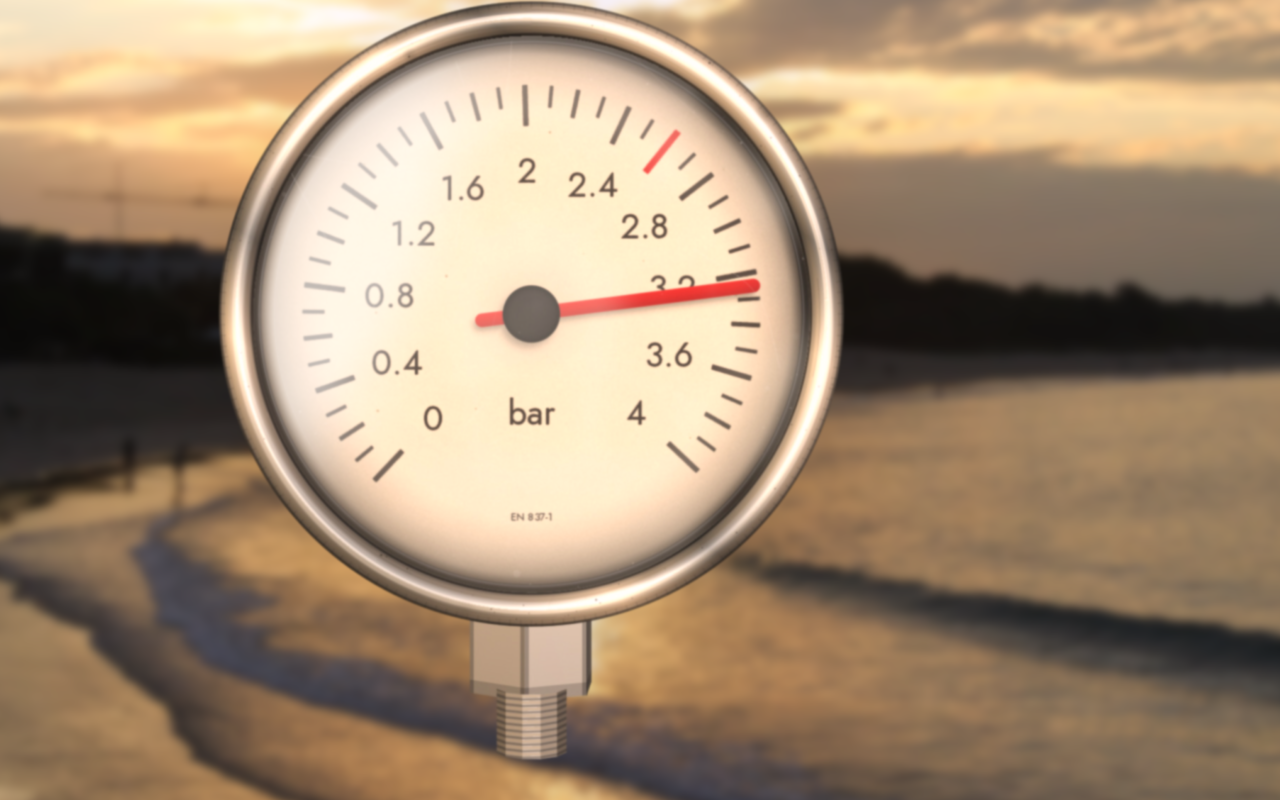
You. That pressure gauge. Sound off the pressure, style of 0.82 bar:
3.25 bar
